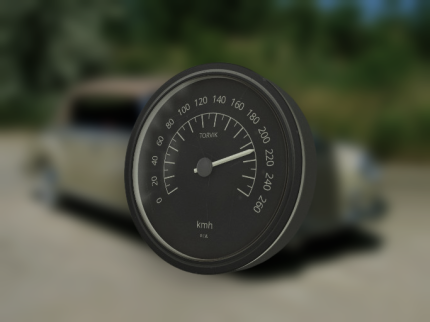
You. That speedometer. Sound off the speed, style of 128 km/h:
210 km/h
